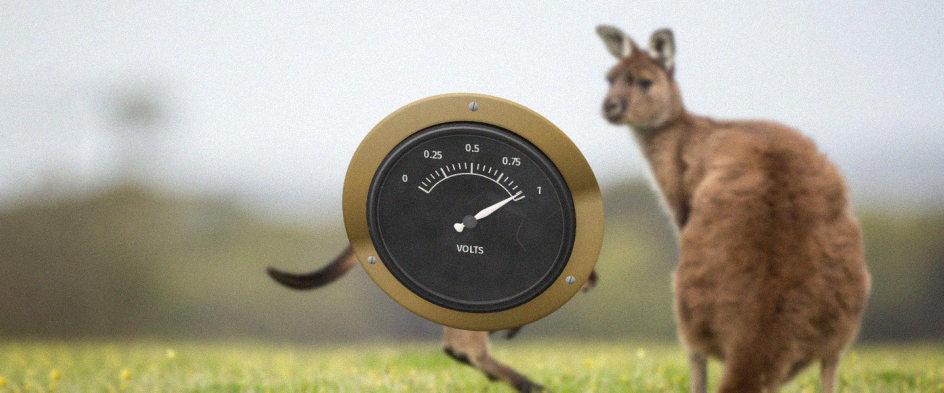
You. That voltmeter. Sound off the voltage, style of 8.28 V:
0.95 V
